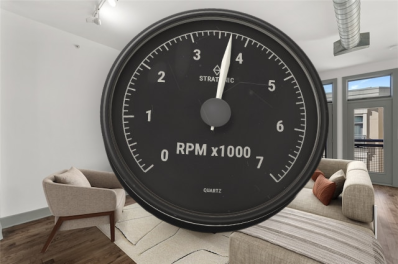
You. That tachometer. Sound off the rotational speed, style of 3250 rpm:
3700 rpm
